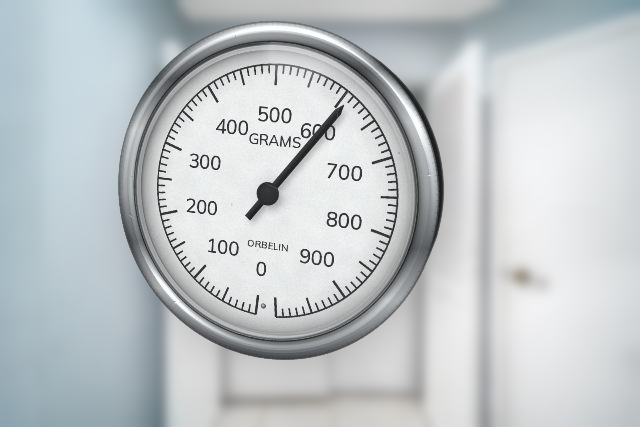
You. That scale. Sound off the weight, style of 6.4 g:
610 g
